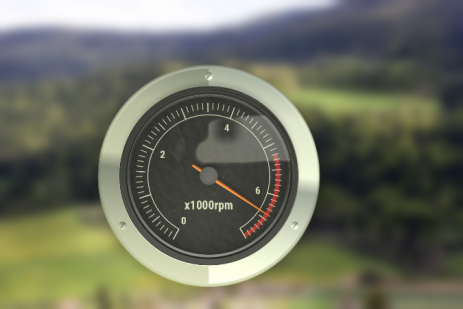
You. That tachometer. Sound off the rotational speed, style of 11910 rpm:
6400 rpm
